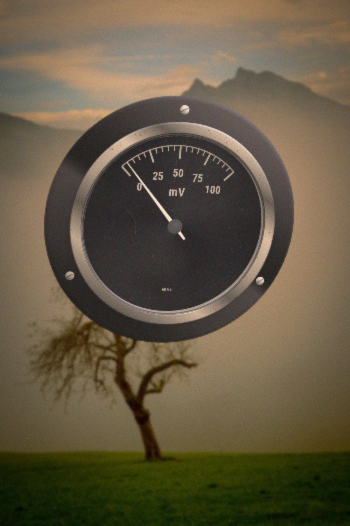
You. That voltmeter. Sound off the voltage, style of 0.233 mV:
5 mV
